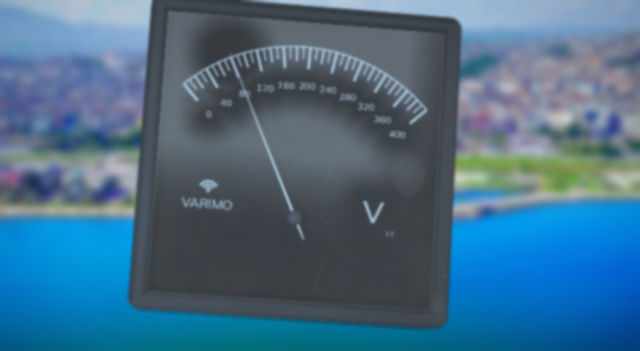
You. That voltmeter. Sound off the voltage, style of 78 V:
80 V
